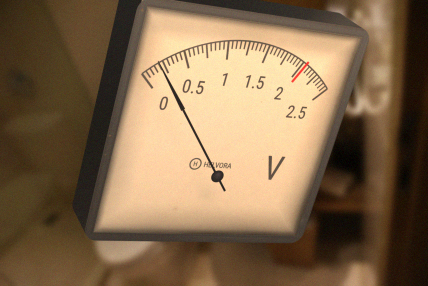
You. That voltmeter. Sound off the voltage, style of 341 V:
0.2 V
